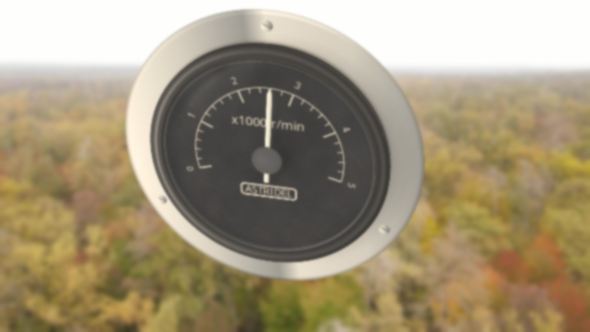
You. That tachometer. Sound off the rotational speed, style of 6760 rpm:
2600 rpm
